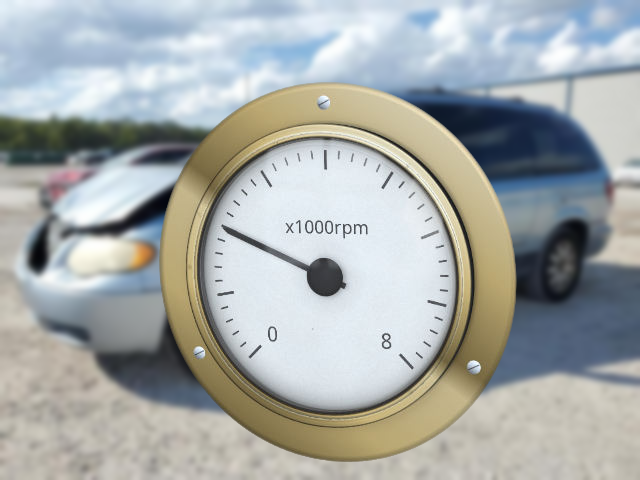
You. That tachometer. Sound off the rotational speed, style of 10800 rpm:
2000 rpm
